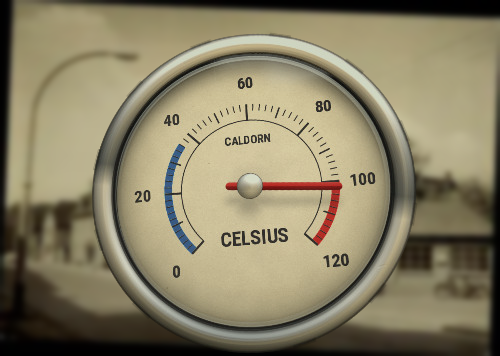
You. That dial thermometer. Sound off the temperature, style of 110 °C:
102 °C
